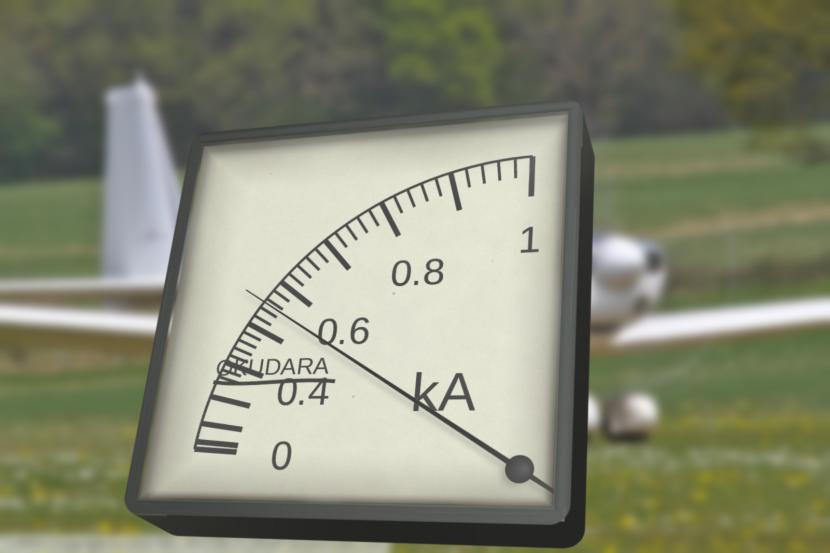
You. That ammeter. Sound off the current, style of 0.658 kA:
0.55 kA
